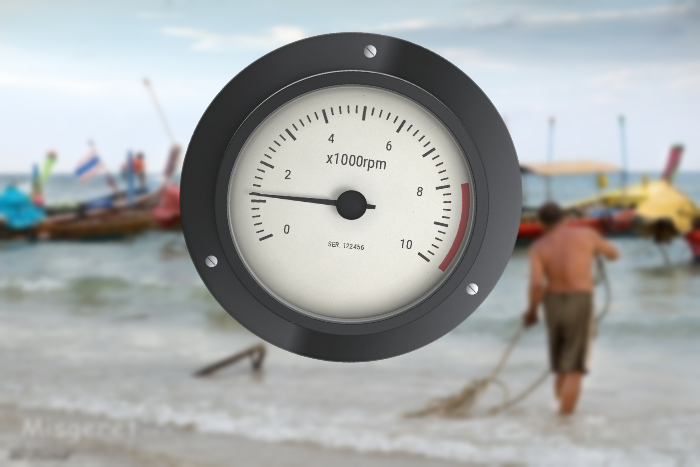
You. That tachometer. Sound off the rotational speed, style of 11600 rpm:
1200 rpm
